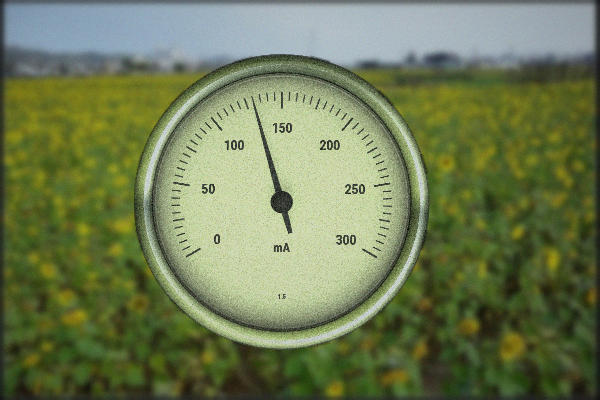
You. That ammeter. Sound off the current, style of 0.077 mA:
130 mA
